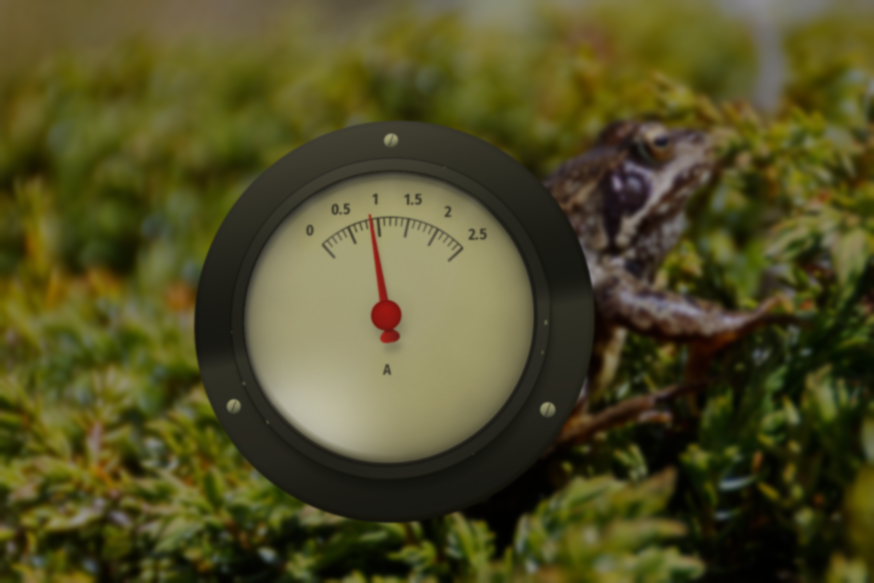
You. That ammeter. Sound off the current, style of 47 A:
0.9 A
